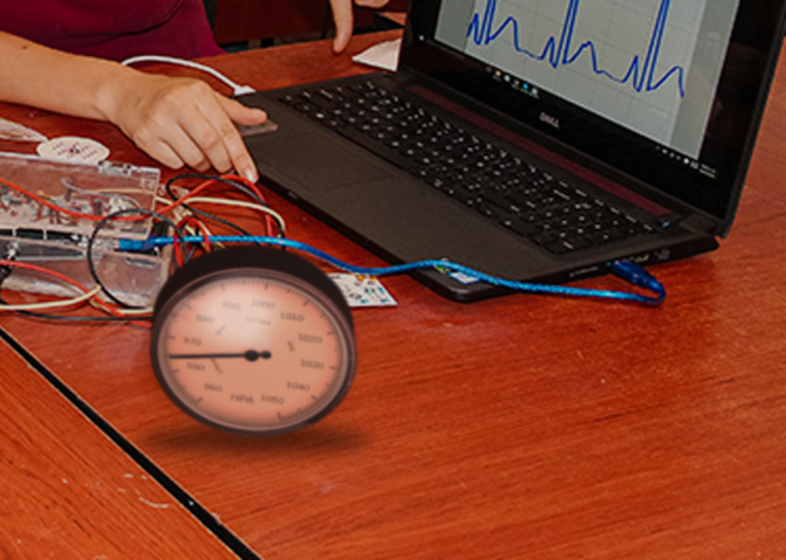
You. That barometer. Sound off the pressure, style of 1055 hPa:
965 hPa
